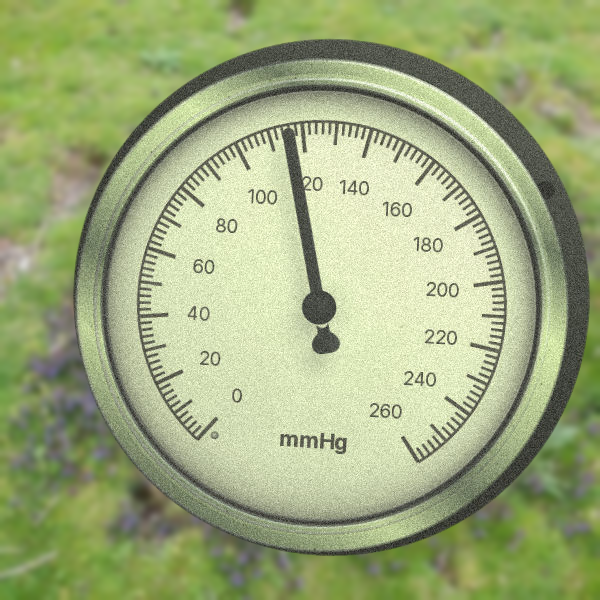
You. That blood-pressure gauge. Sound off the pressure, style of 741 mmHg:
116 mmHg
